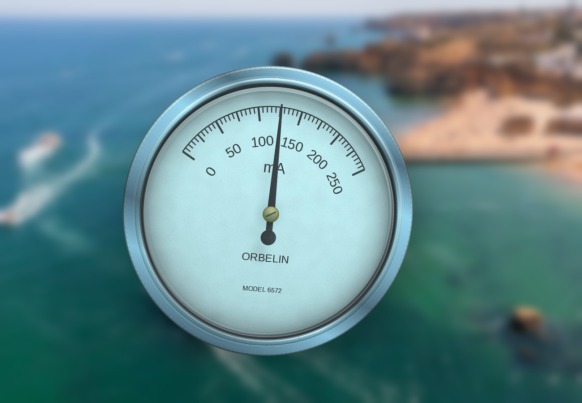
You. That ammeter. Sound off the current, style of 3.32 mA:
125 mA
